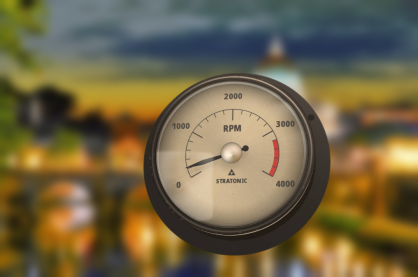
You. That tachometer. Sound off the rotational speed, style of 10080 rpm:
200 rpm
